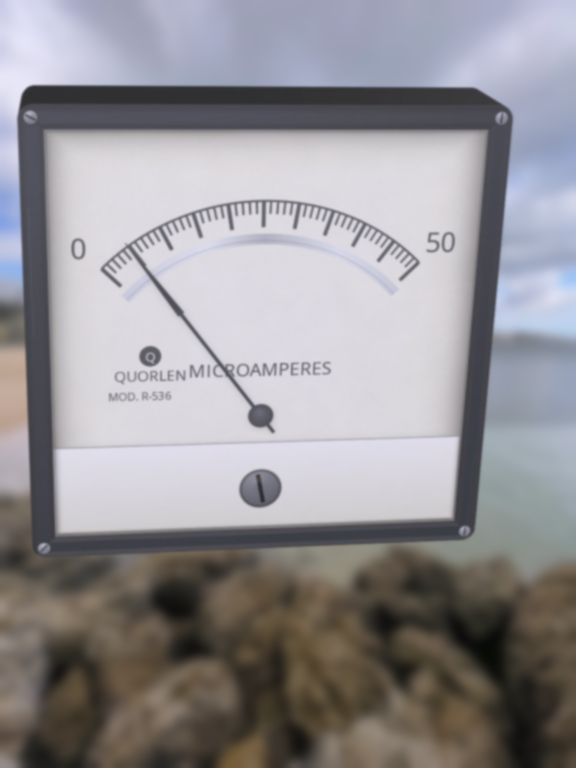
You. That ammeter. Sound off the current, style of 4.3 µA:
5 µA
